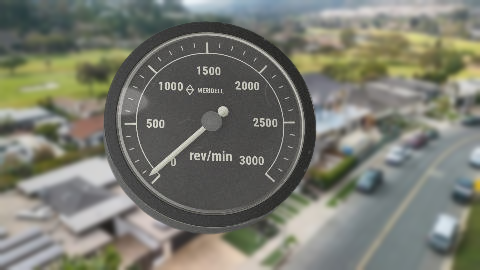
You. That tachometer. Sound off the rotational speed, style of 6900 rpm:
50 rpm
